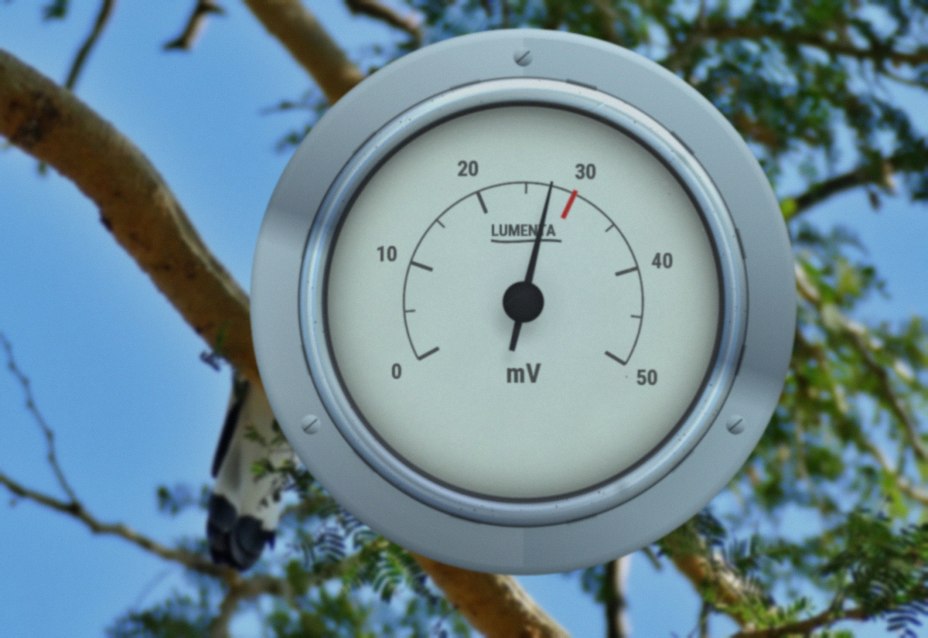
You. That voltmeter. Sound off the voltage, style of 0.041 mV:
27.5 mV
